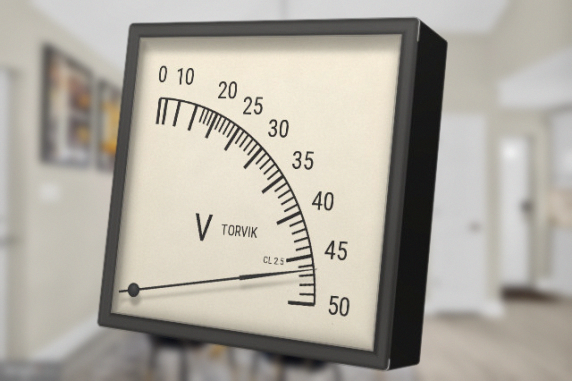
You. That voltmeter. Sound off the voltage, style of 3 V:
46.5 V
